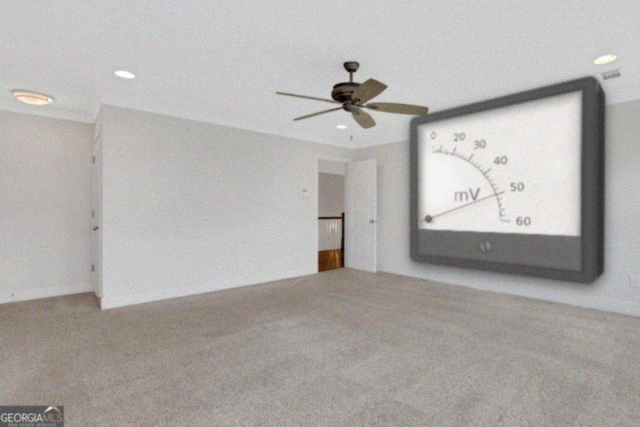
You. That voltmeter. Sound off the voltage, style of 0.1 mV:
50 mV
